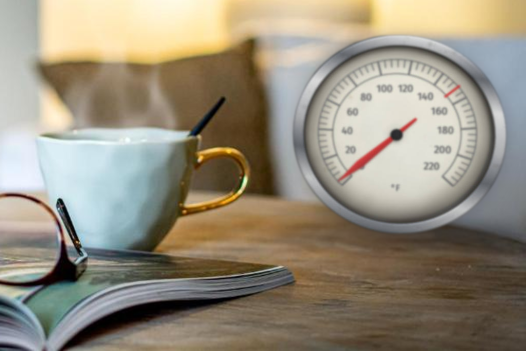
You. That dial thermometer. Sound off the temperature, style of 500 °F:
4 °F
